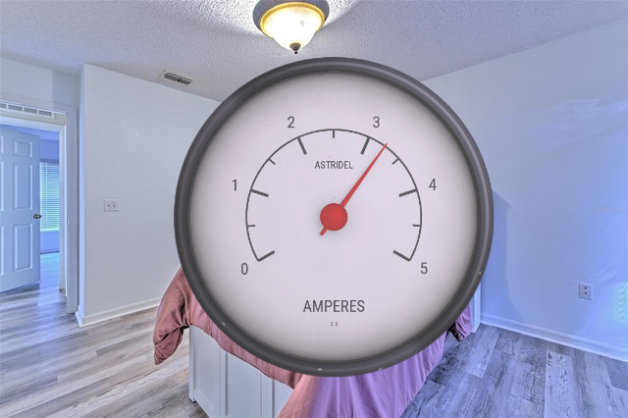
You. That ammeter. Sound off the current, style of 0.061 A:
3.25 A
